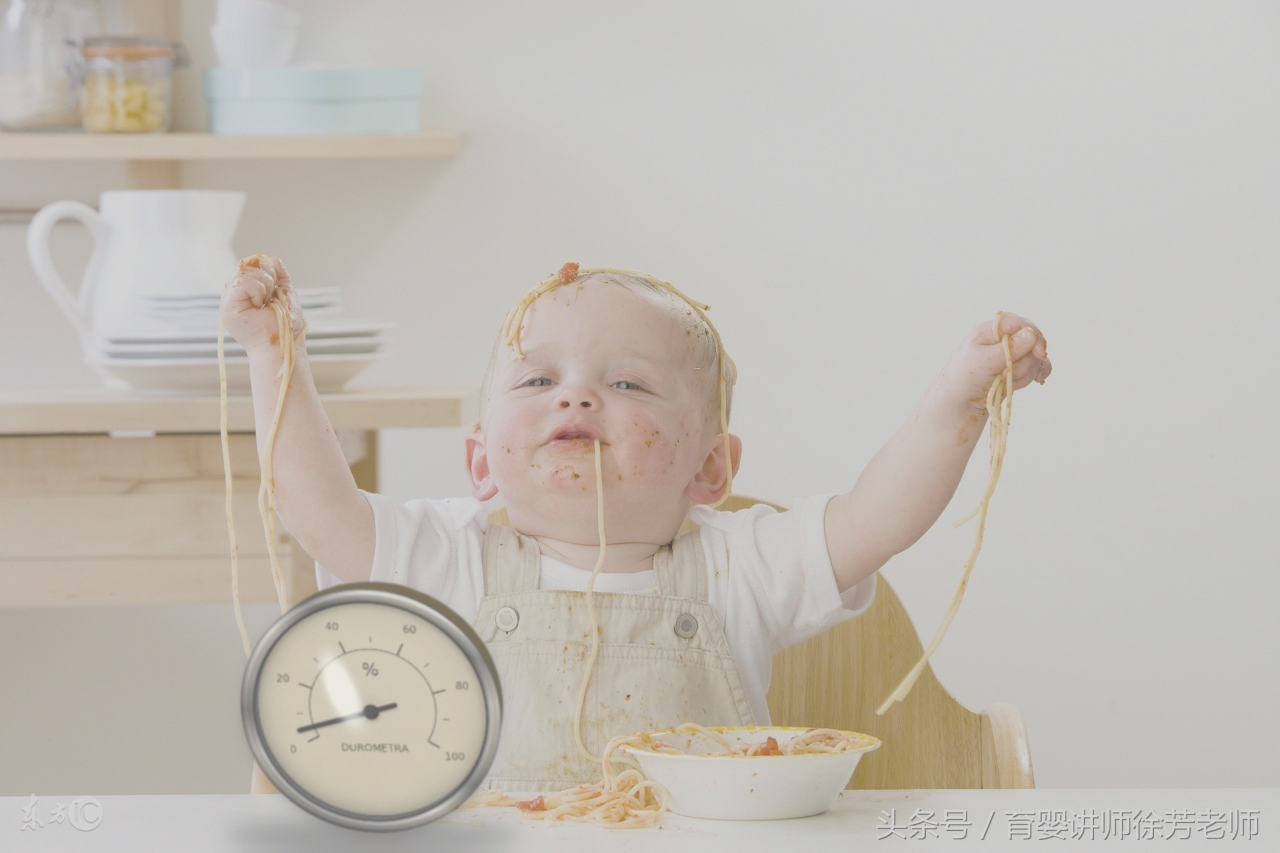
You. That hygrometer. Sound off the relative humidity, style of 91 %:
5 %
